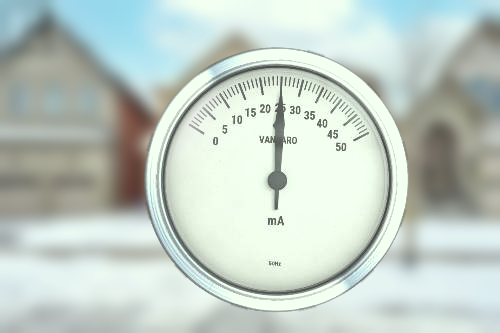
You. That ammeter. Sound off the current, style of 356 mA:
25 mA
